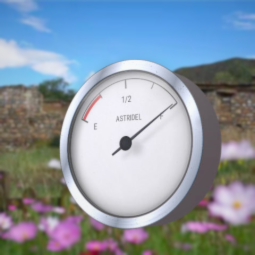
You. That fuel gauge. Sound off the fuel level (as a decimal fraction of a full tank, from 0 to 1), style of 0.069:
1
